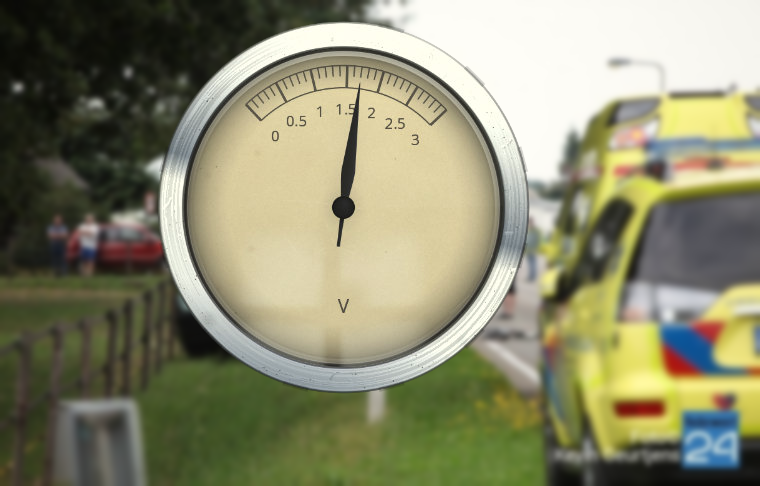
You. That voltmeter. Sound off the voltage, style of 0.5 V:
1.7 V
